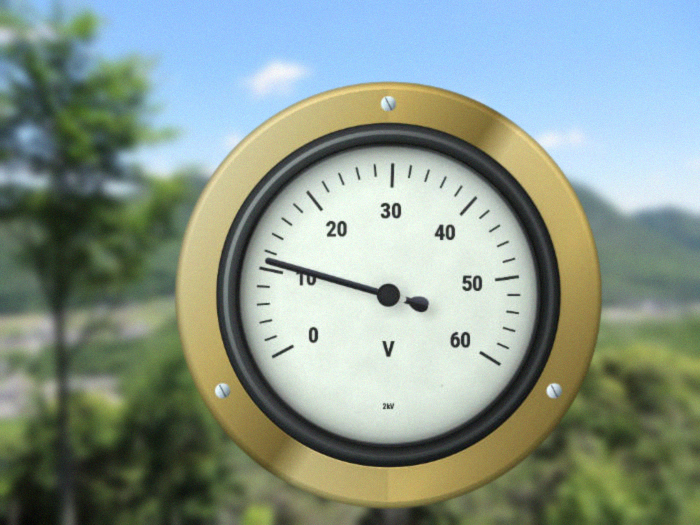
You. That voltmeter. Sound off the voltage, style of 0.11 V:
11 V
